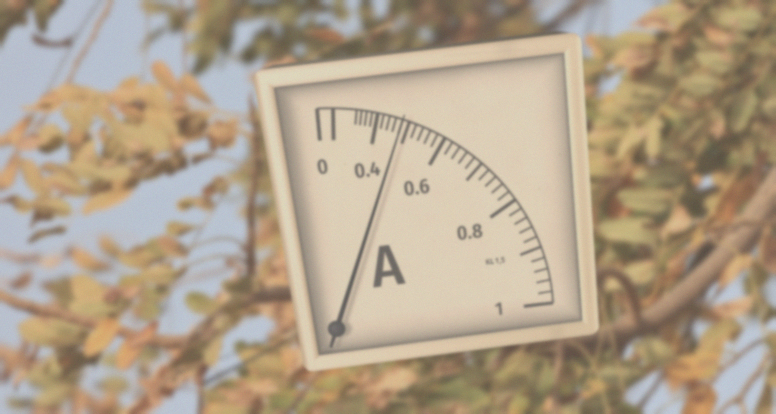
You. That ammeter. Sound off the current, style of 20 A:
0.48 A
